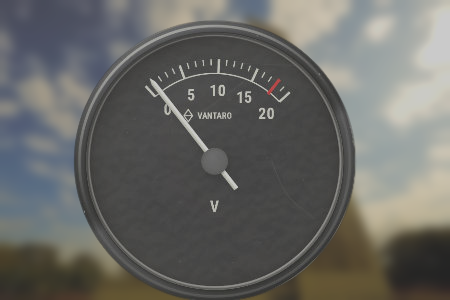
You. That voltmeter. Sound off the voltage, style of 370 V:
1 V
